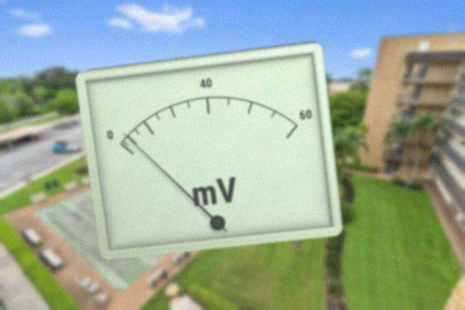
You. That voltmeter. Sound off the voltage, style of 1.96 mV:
10 mV
